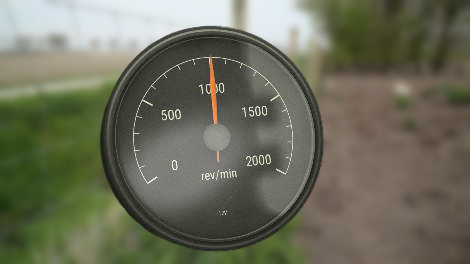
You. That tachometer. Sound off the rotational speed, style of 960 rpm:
1000 rpm
